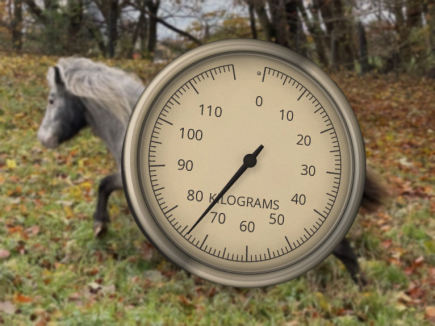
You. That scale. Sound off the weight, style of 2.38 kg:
74 kg
